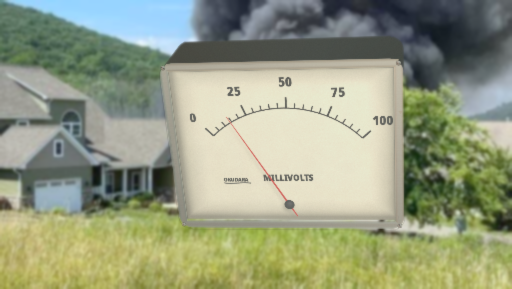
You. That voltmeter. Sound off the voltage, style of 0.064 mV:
15 mV
